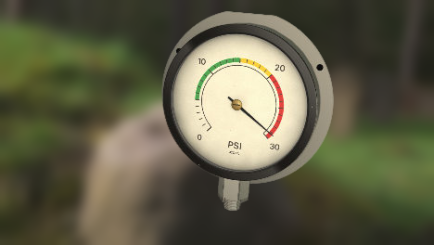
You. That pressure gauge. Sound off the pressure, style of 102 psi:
29 psi
